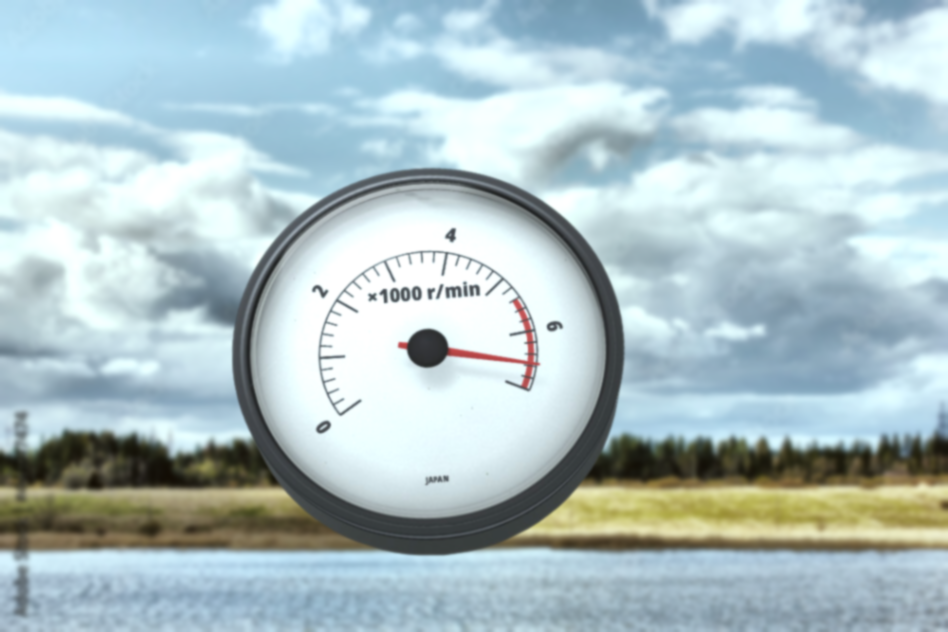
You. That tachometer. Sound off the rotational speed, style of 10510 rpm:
6600 rpm
